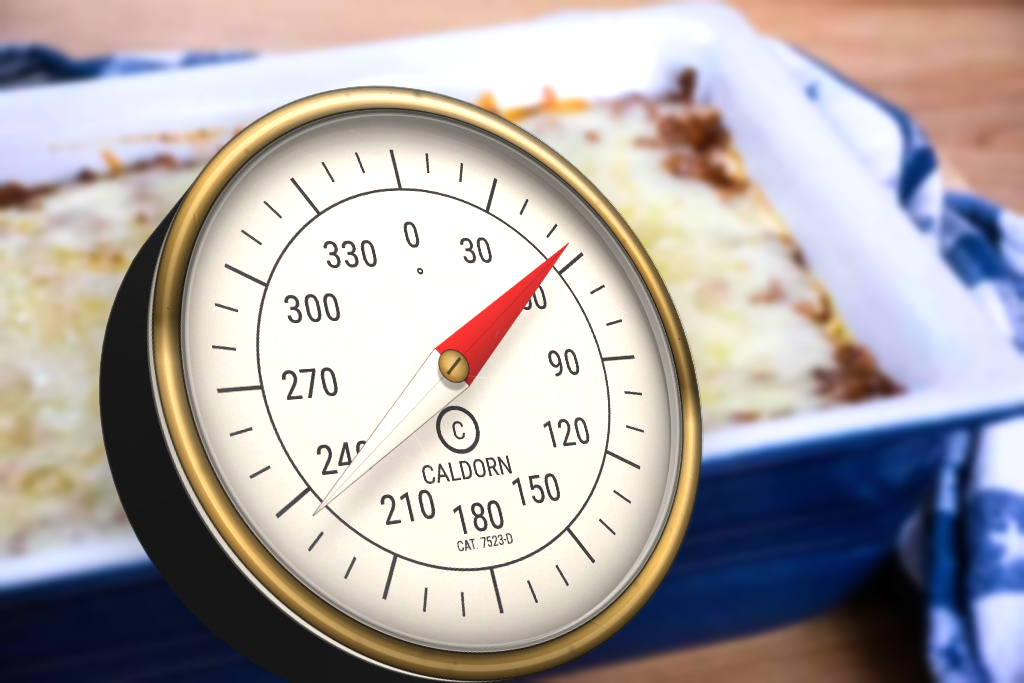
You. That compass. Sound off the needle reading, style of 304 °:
55 °
